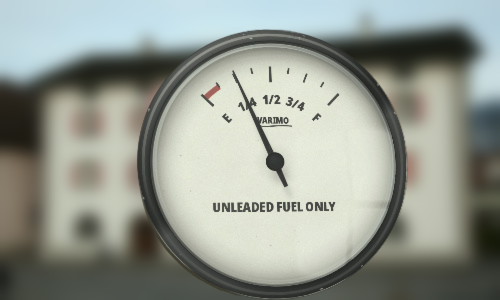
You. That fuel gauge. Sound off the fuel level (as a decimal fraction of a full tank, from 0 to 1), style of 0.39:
0.25
